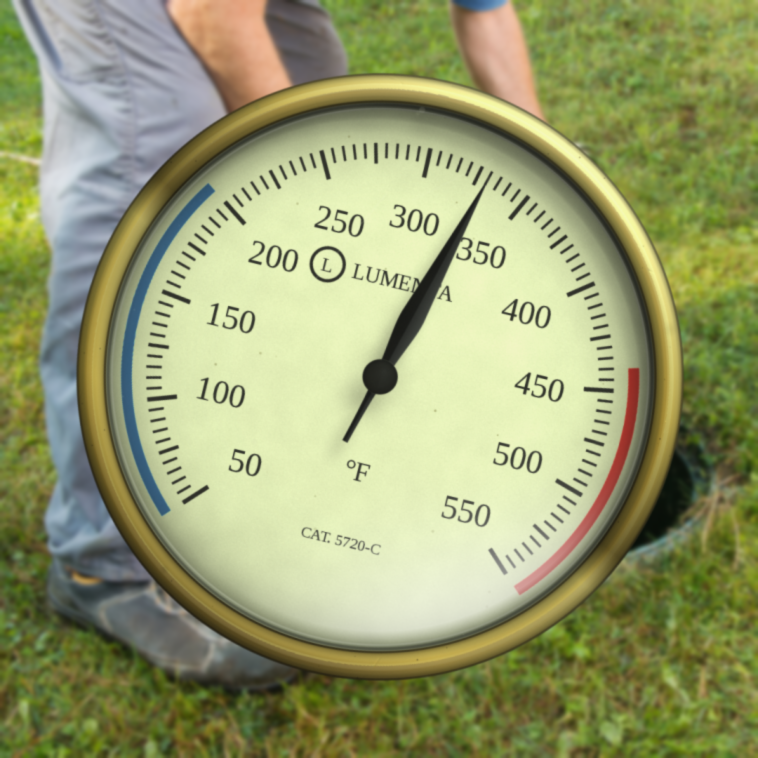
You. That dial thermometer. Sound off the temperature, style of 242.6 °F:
330 °F
